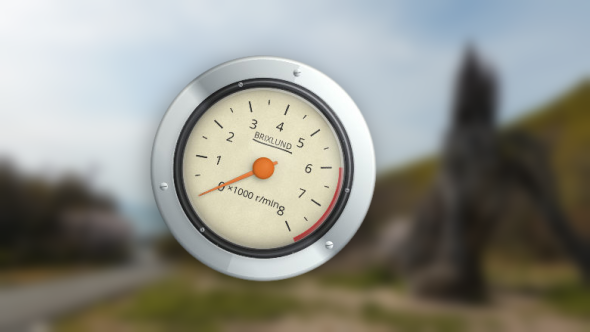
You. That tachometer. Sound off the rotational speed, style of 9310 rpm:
0 rpm
